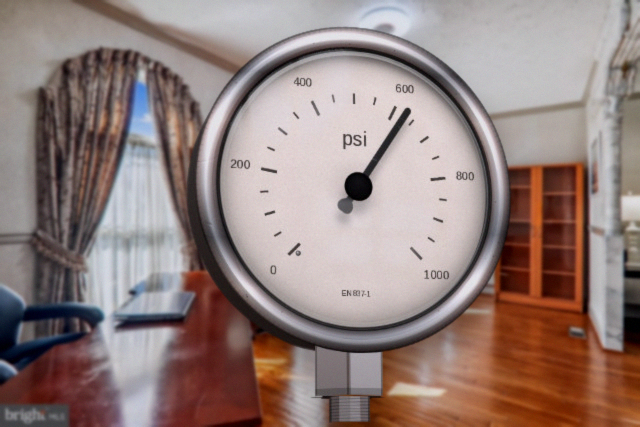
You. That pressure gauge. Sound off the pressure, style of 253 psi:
625 psi
